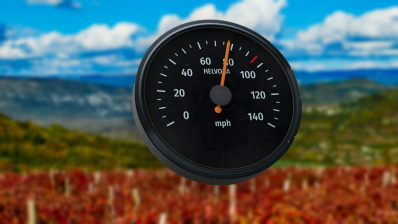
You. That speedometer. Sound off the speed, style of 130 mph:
77.5 mph
